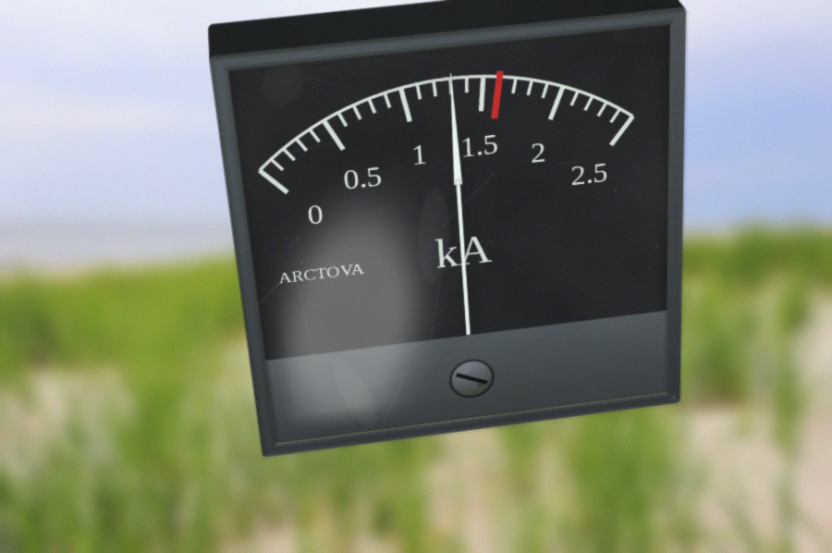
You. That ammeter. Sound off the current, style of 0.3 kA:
1.3 kA
